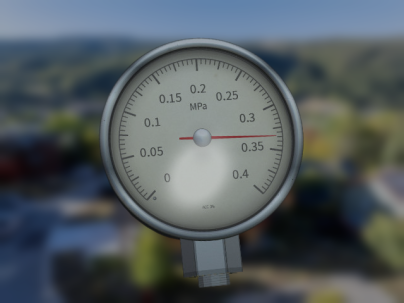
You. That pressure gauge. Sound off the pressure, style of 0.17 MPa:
0.335 MPa
